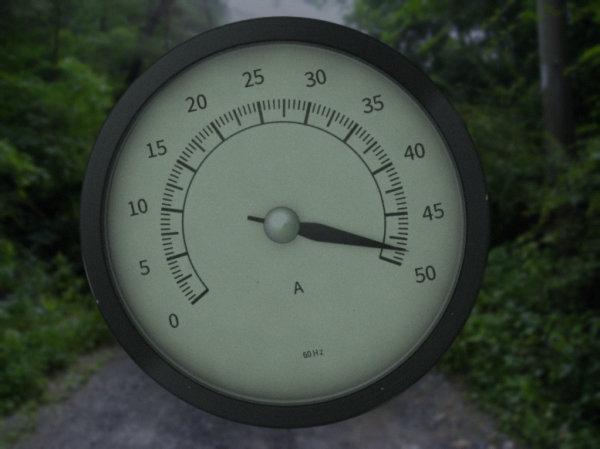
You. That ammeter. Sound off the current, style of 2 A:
48.5 A
